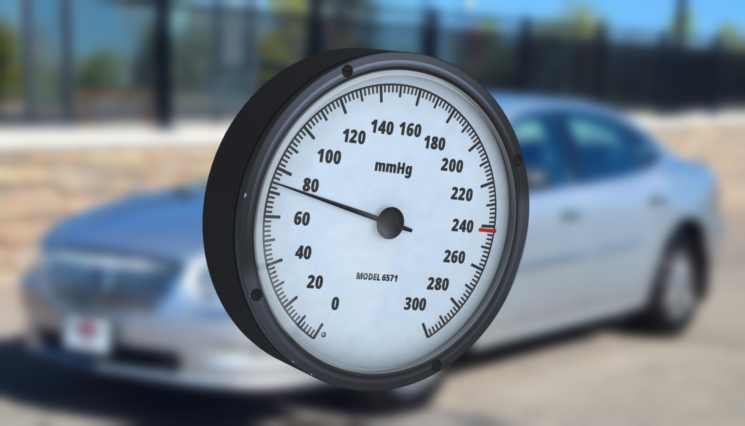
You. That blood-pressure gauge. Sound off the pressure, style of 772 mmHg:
74 mmHg
